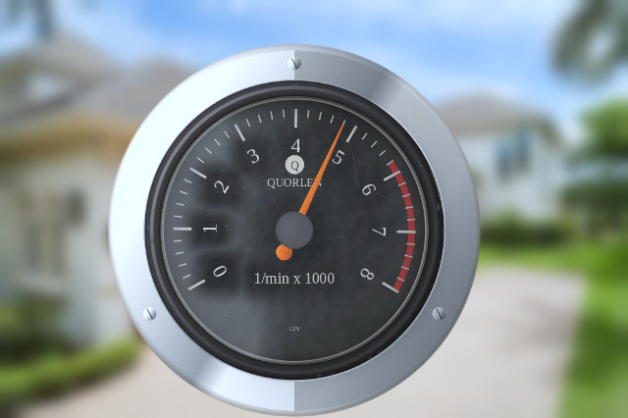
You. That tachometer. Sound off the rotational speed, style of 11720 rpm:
4800 rpm
